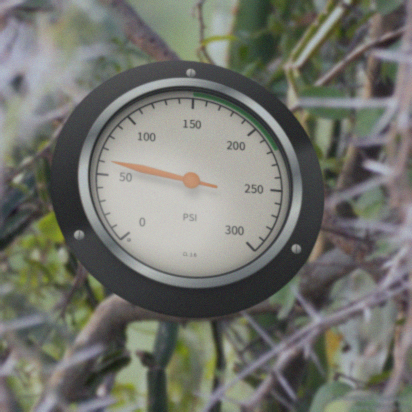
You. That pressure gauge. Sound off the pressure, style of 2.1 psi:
60 psi
